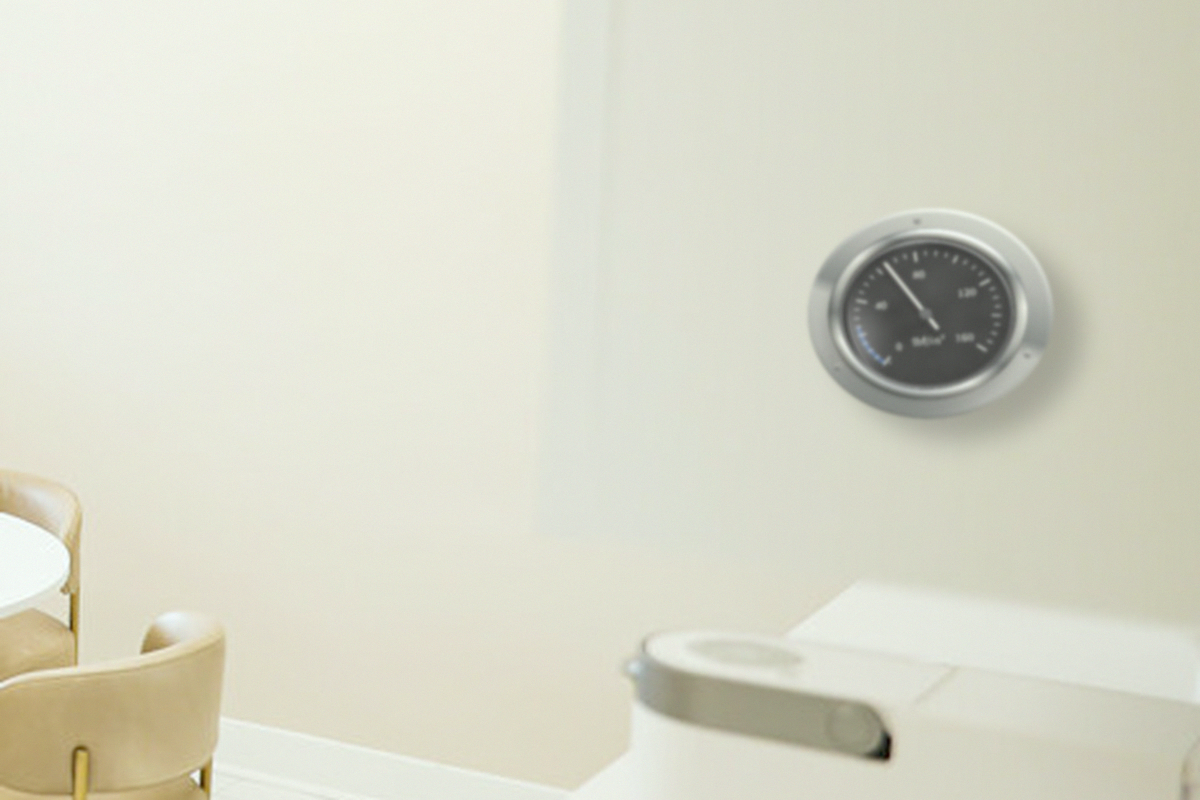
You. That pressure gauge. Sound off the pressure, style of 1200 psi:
65 psi
